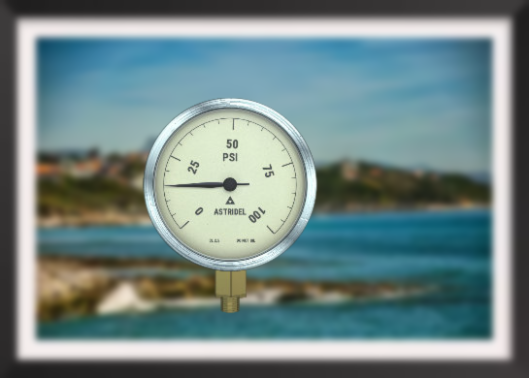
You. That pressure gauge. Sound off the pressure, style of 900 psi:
15 psi
